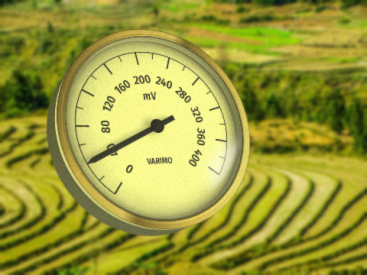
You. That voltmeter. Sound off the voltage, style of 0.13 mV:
40 mV
